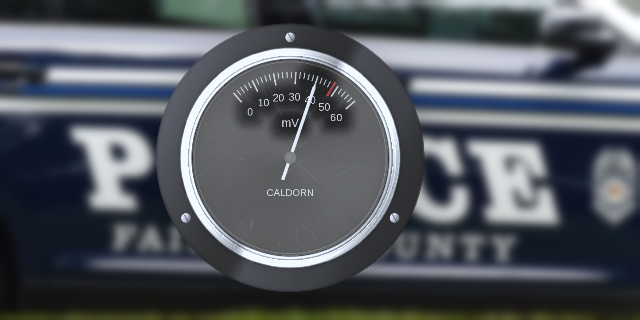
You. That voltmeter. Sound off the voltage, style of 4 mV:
40 mV
